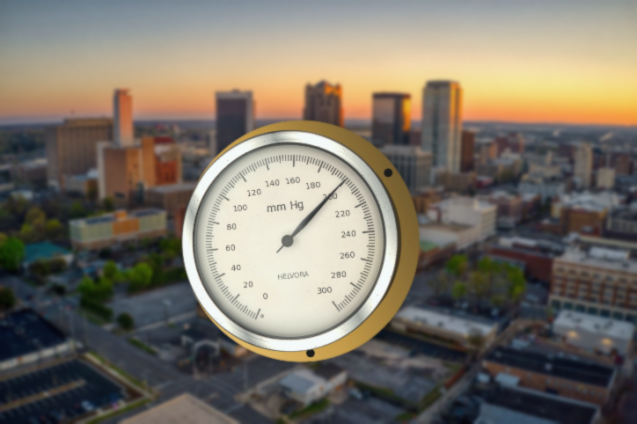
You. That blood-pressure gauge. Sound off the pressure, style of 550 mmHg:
200 mmHg
